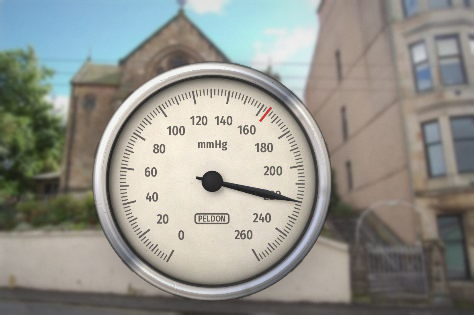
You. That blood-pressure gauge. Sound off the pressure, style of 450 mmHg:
220 mmHg
